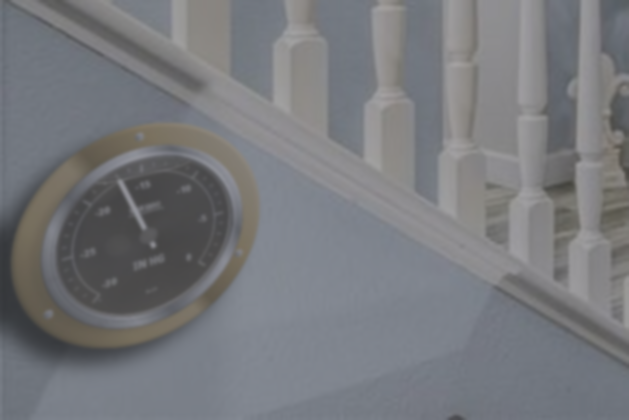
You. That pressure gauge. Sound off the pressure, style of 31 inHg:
-17 inHg
